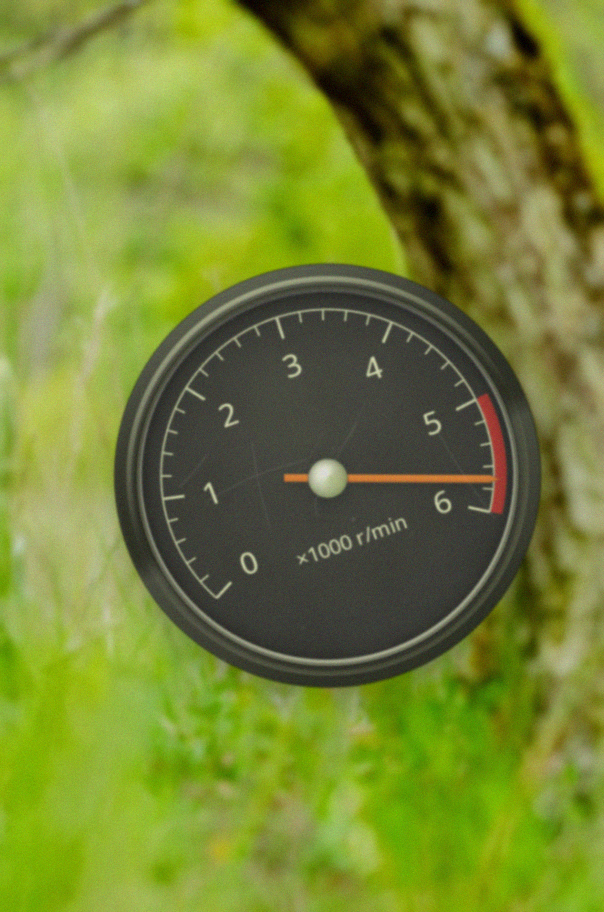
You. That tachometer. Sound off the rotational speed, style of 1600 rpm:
5700 rpm
